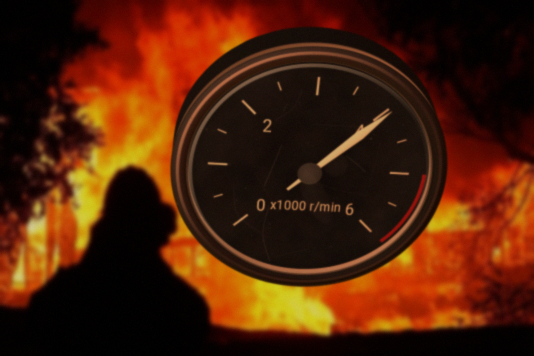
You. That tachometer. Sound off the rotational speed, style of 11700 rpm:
4000 rpm
